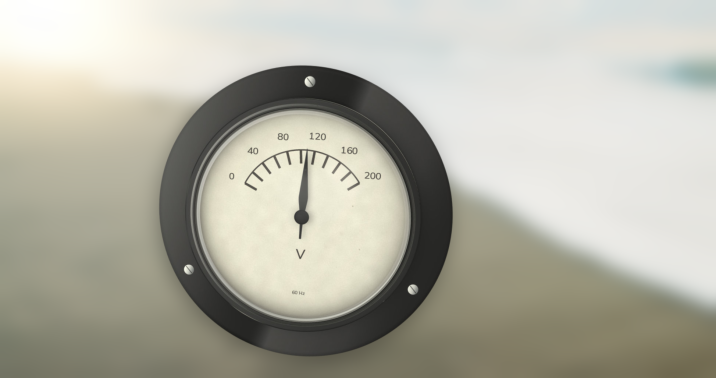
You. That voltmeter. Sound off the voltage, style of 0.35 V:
110 V
